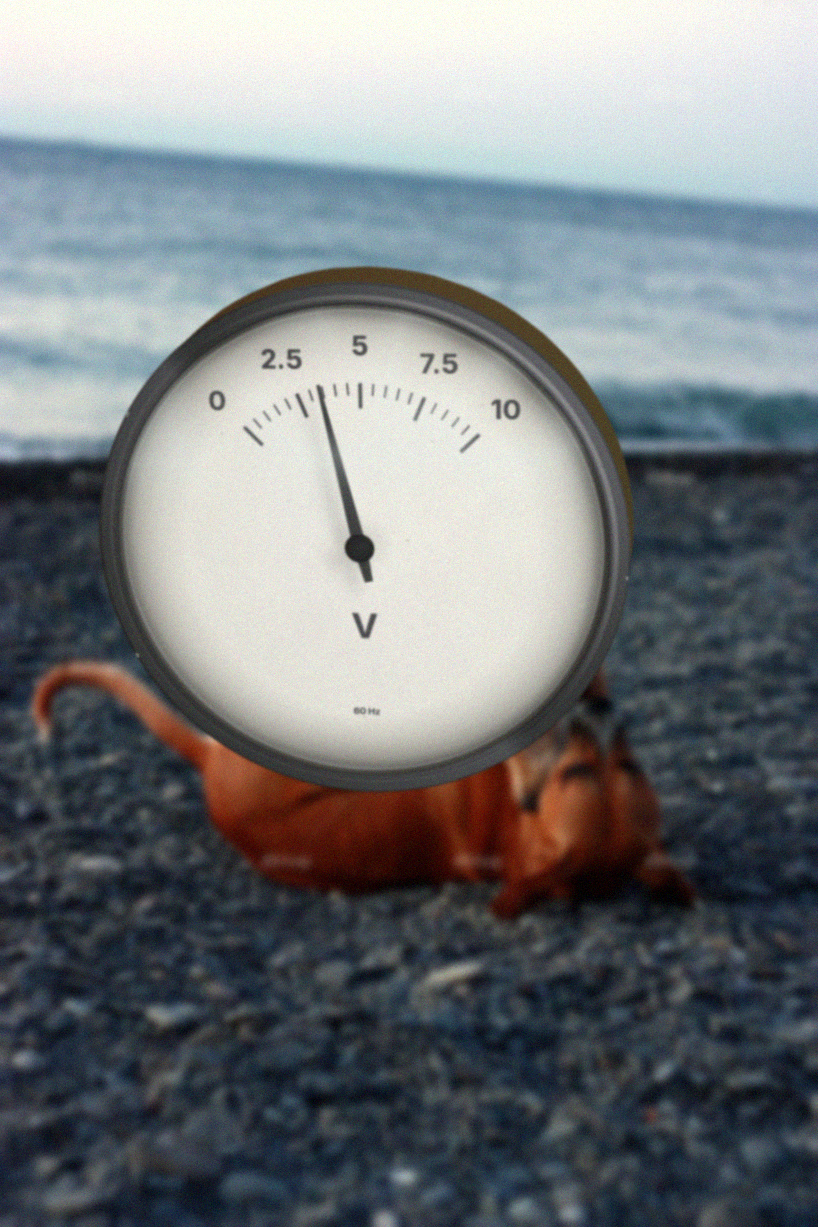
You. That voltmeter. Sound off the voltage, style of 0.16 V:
3.5 V
